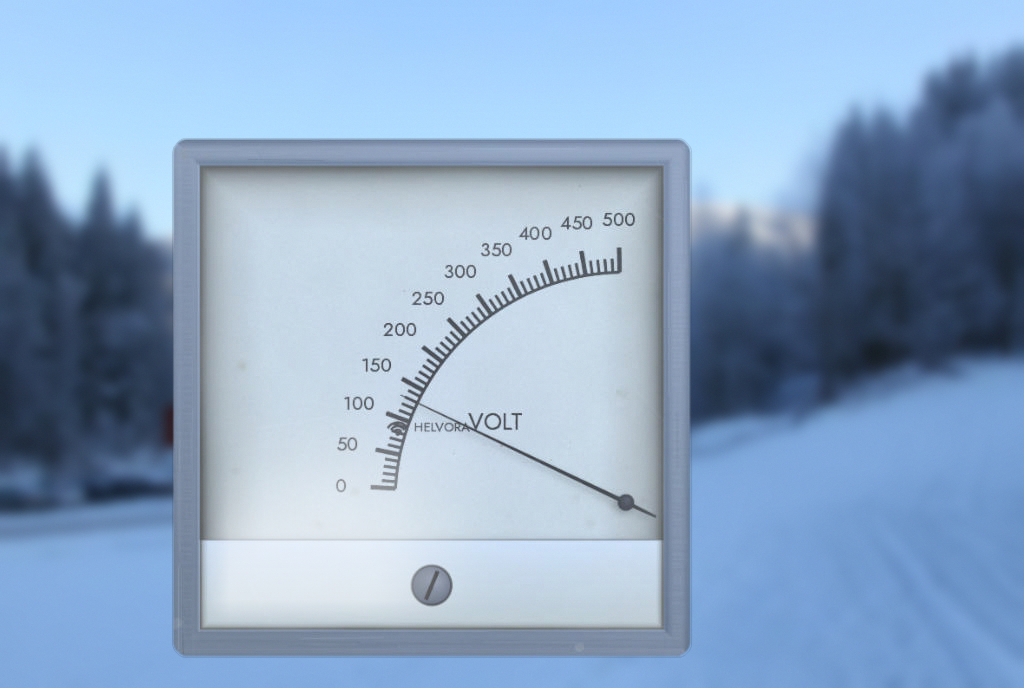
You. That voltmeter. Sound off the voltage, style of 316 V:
130 V
